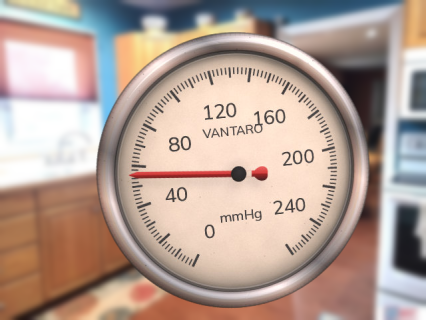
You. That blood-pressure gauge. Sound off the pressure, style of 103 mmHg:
56 mmHg
